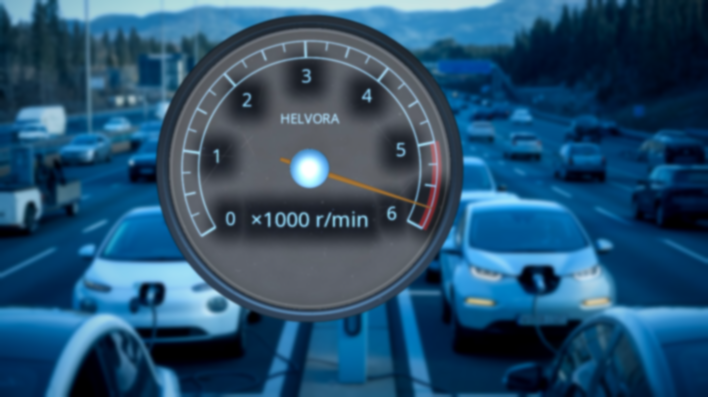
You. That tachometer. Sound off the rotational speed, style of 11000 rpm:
5750 rpm
